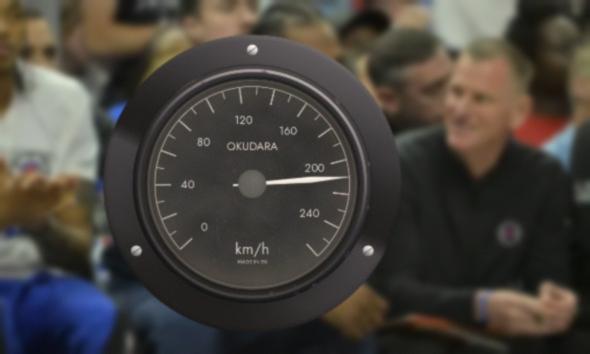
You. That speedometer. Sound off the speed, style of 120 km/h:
210 km/h
